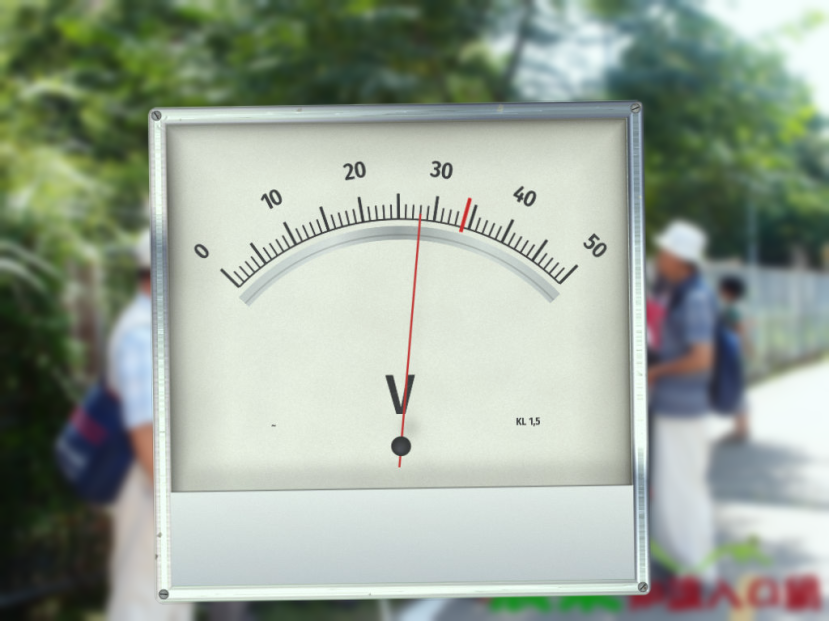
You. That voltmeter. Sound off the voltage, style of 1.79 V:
28 V
